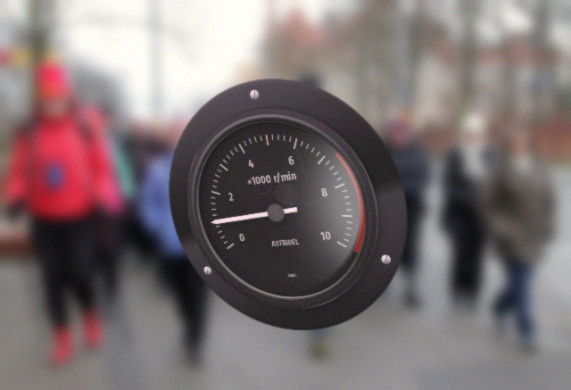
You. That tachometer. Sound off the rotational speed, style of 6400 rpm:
1000 rpm
